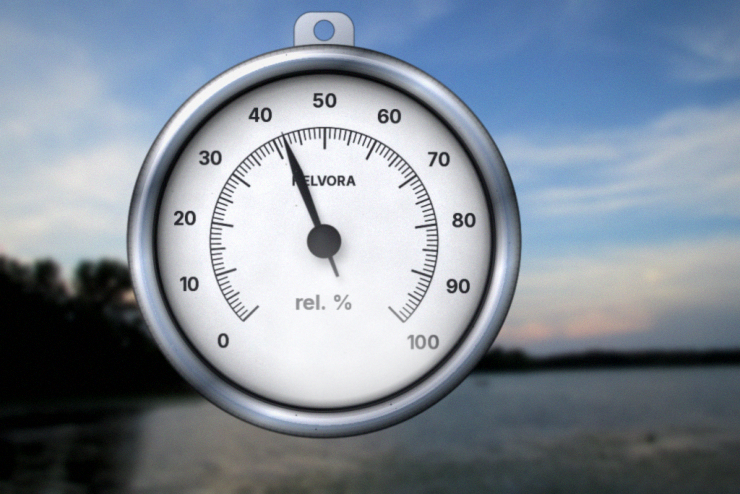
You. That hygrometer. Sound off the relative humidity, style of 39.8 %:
42 %
